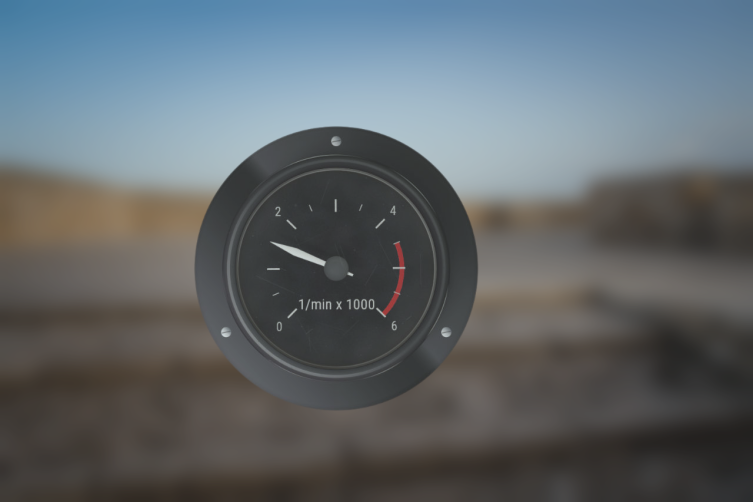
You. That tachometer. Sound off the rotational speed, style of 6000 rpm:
1500 rpm
